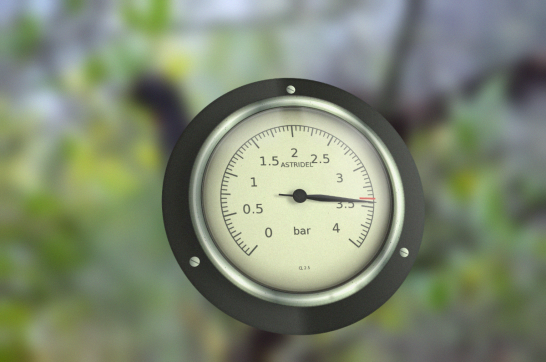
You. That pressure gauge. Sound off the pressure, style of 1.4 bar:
3.45 bar
